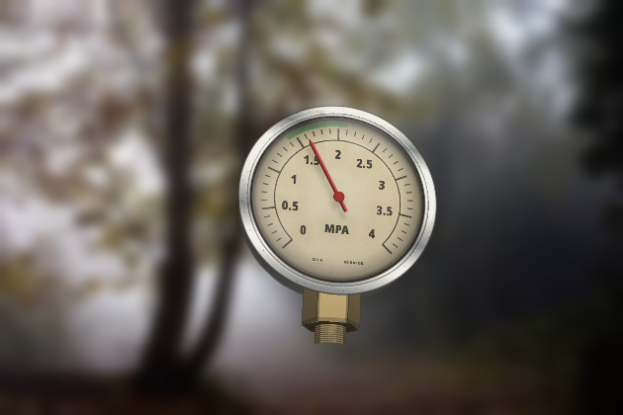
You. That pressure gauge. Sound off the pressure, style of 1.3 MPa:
1.6 MPa
